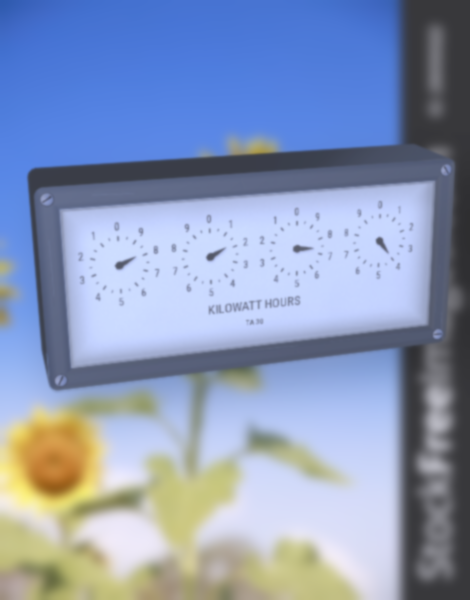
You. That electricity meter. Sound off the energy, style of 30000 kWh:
8174 kWh
